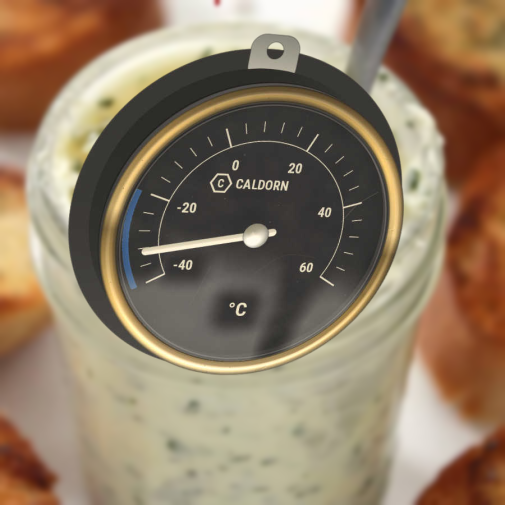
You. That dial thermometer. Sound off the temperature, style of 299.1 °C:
-32 °C
